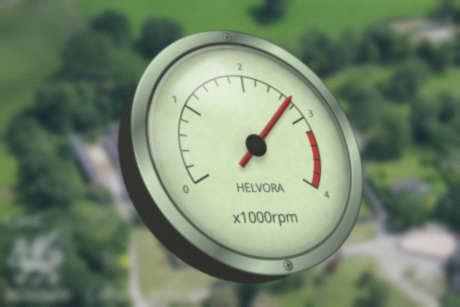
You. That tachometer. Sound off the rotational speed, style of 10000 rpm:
2700 rpm
